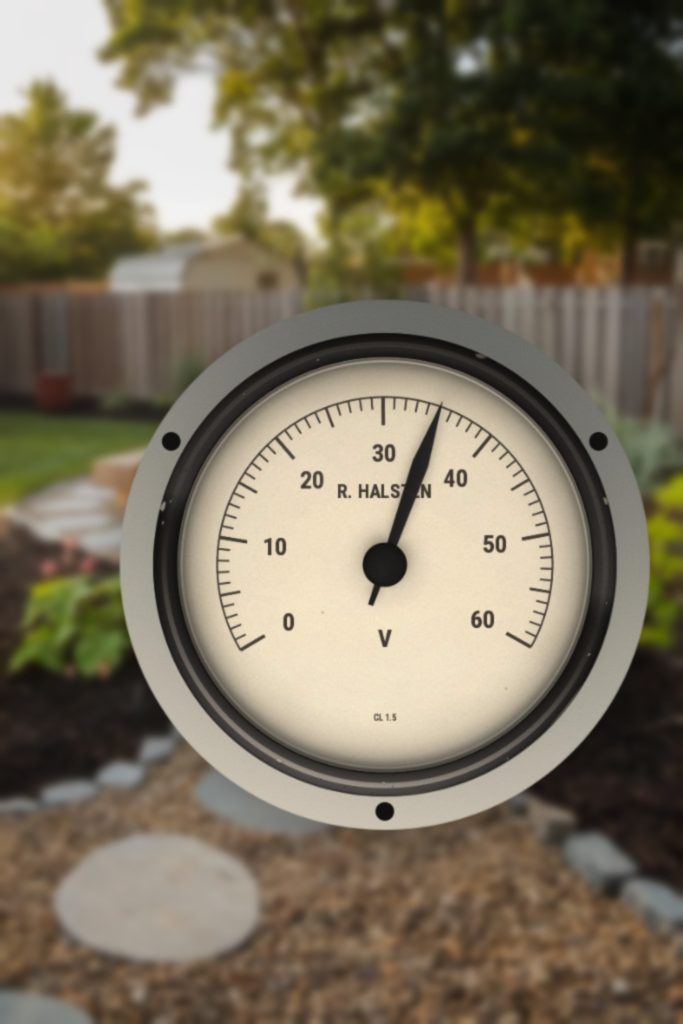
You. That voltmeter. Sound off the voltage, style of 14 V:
35 V
